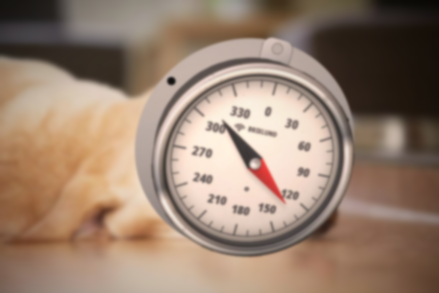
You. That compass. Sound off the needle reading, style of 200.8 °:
130 °
